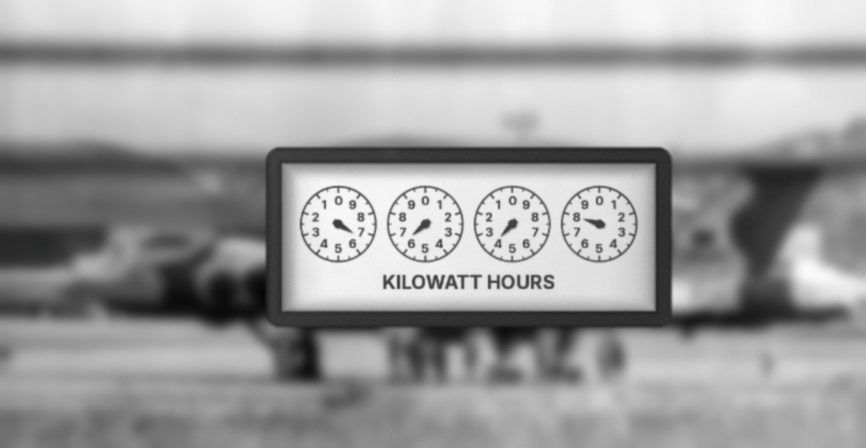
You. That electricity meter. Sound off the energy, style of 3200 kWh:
6638 kWh
